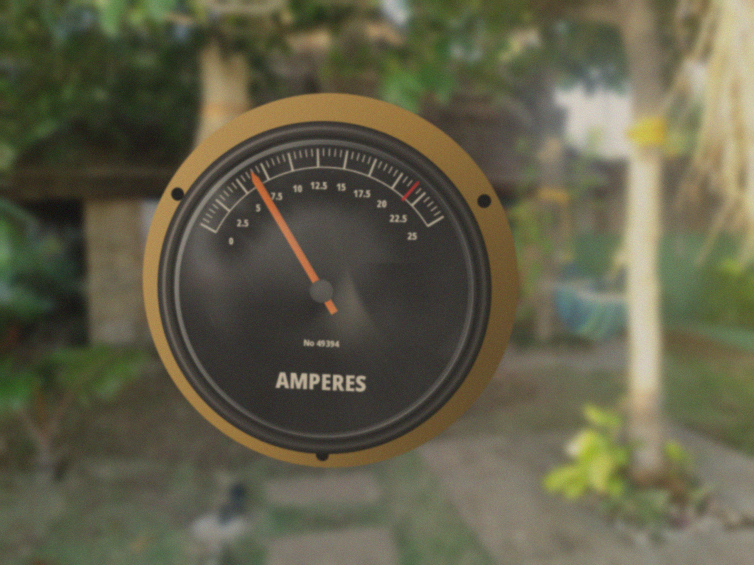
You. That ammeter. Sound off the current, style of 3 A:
6.5 A
